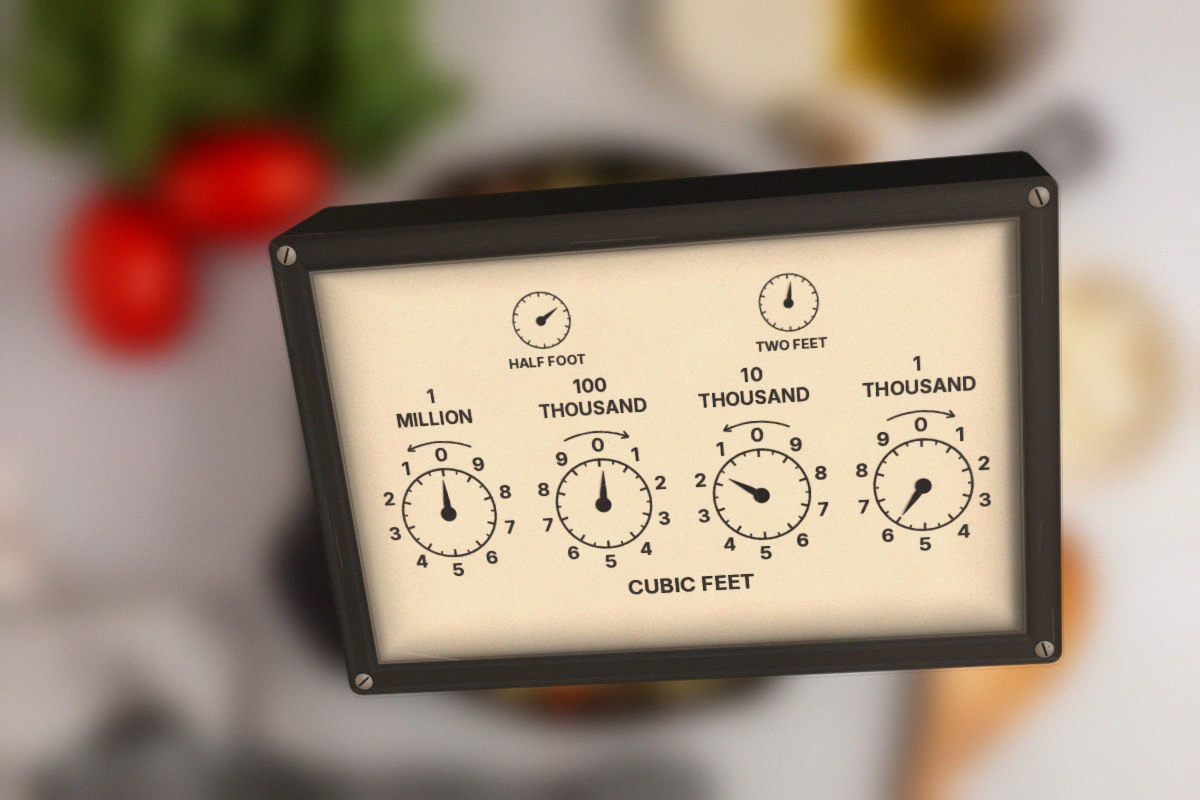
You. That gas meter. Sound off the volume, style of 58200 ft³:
1600 ft³
